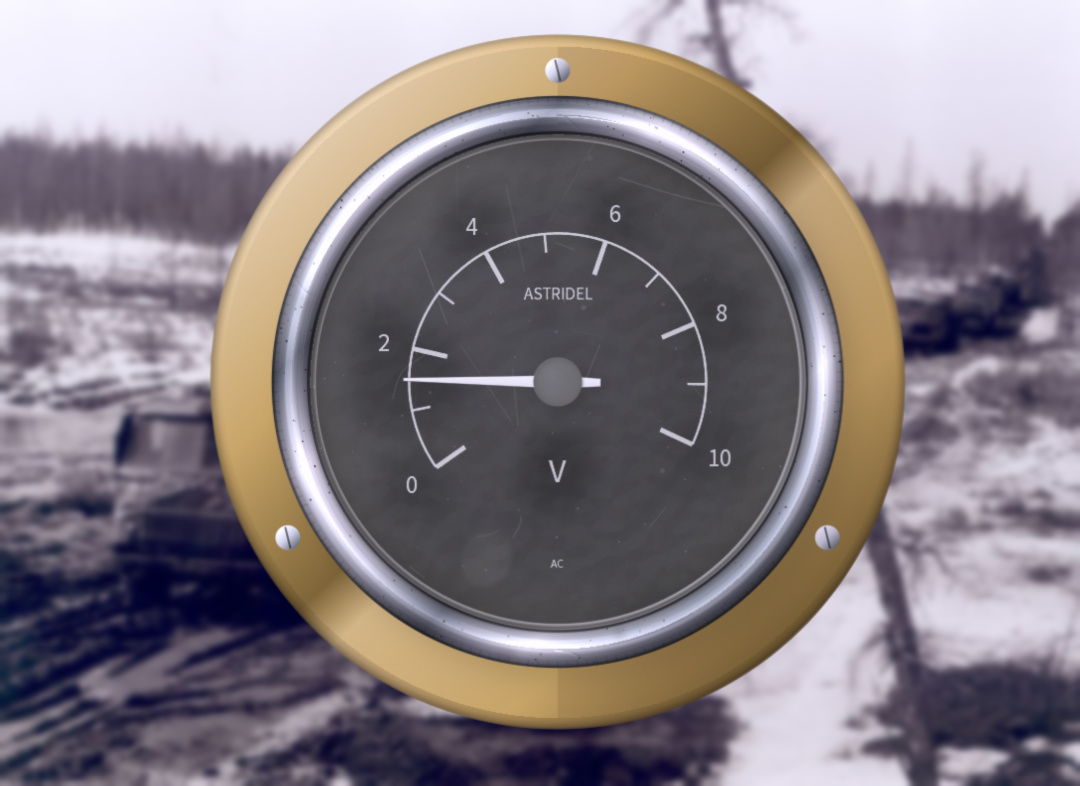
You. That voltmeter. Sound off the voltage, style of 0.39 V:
1.5 V
